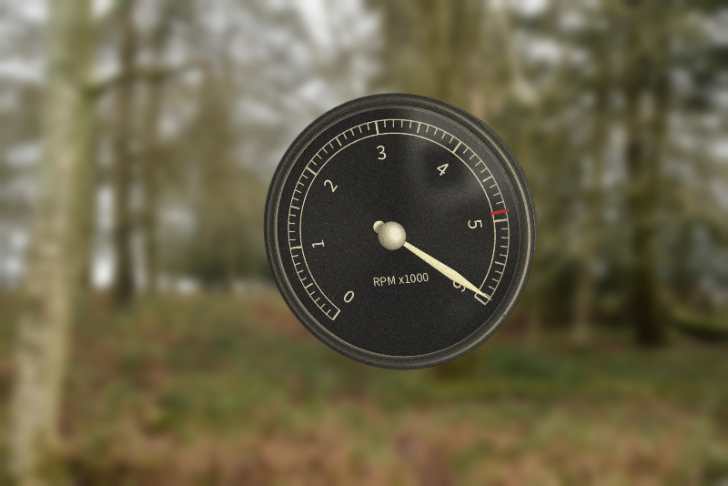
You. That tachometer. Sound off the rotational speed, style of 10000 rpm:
5900 rpm
